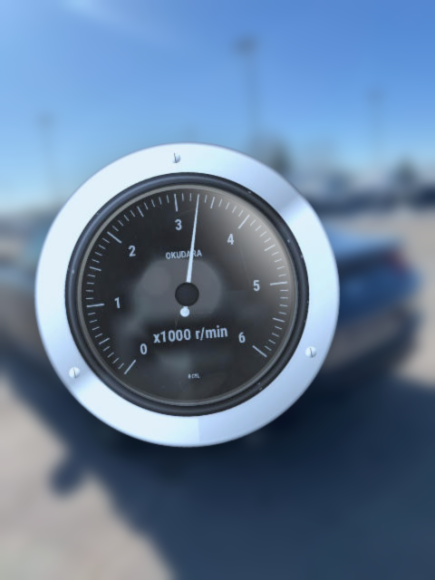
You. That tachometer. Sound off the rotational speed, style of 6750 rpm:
3300 rpm
